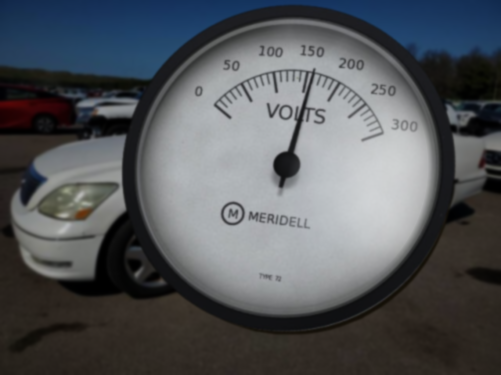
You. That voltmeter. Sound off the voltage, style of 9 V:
160 V
